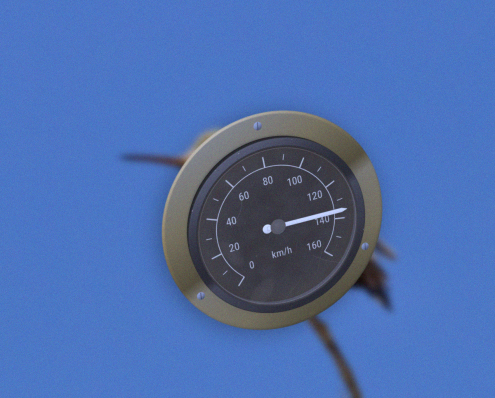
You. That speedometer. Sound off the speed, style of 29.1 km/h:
135 km/h
